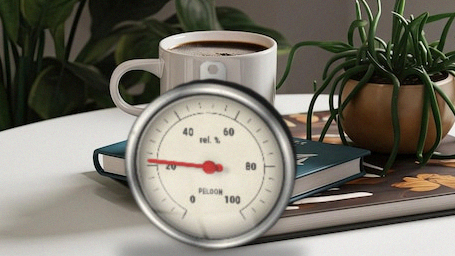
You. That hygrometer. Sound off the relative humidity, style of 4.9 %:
22 %
